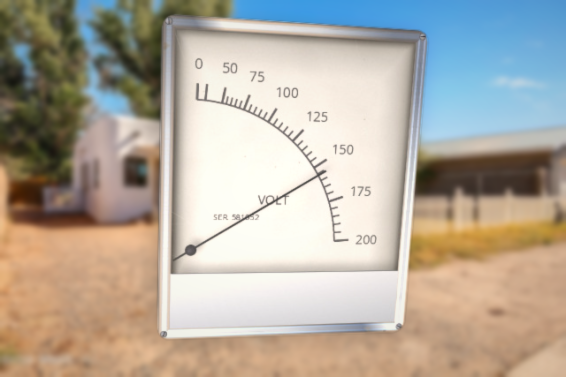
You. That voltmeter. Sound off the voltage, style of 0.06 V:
155 V
